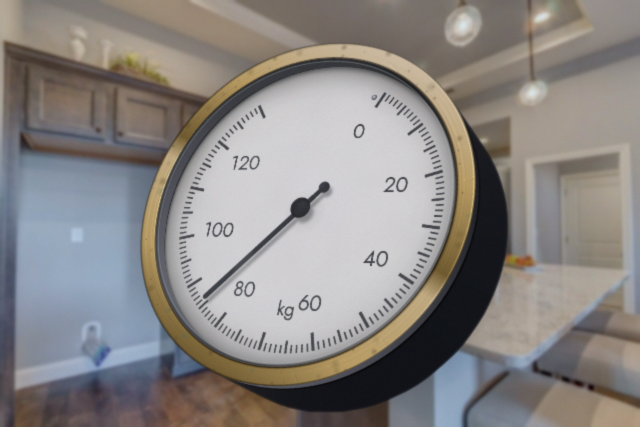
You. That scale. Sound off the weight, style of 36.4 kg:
85 kg
